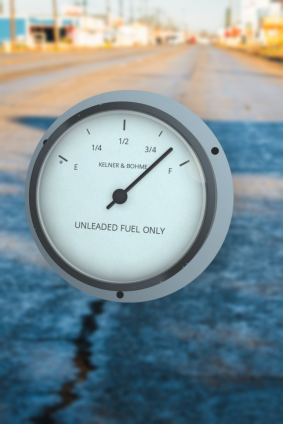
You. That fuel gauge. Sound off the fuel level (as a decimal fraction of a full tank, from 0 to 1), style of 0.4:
0.875
